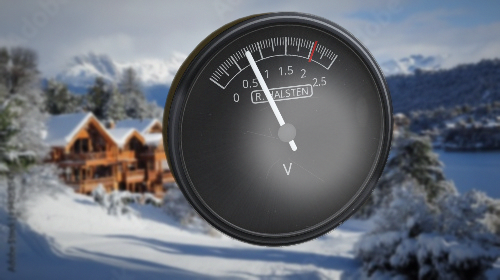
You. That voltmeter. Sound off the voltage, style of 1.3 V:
0.75 V
